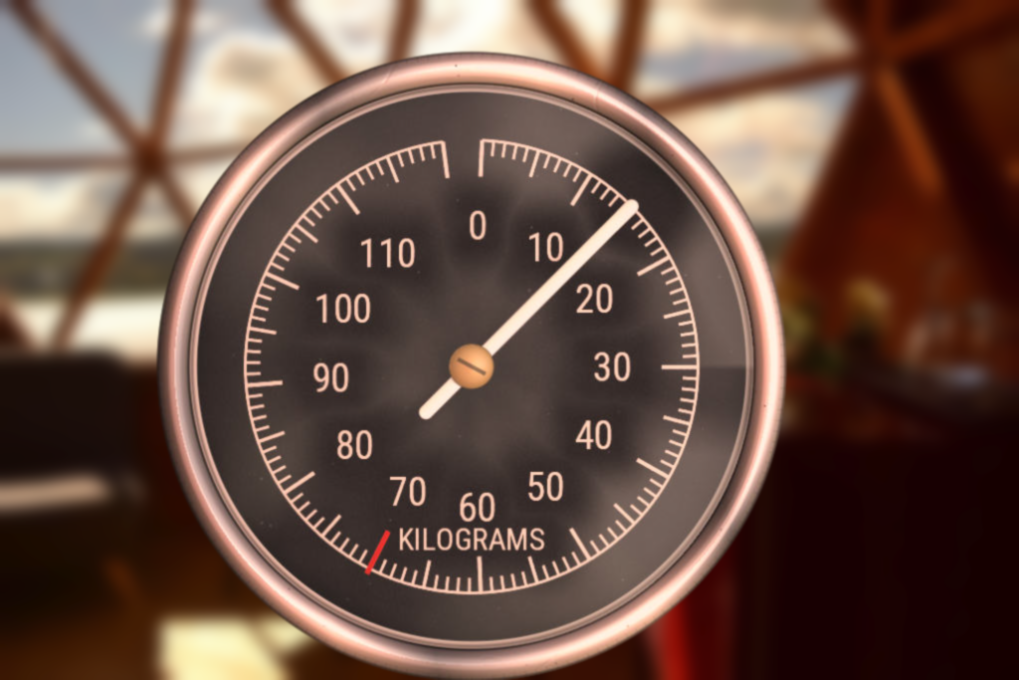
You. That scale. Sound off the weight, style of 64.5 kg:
14.5 kg
